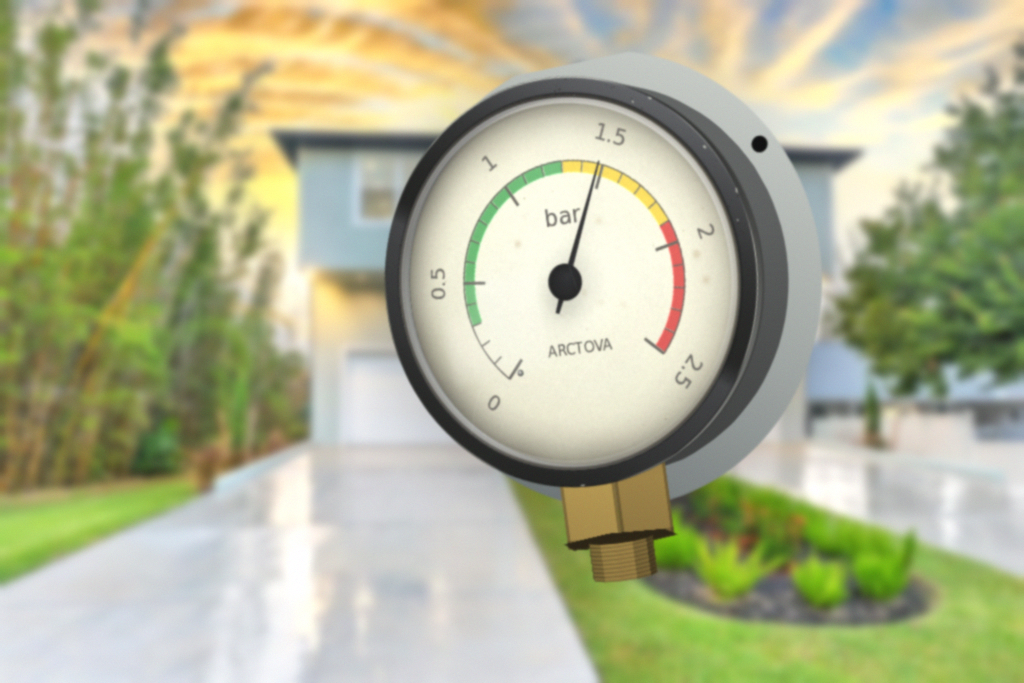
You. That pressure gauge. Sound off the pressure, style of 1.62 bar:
1.5 bar
